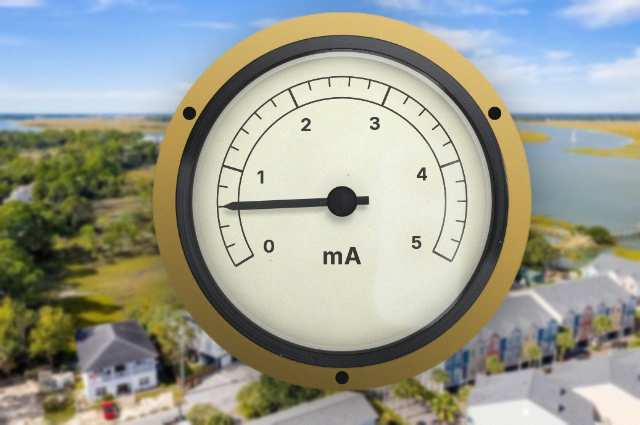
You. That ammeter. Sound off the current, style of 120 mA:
0.6 mA
